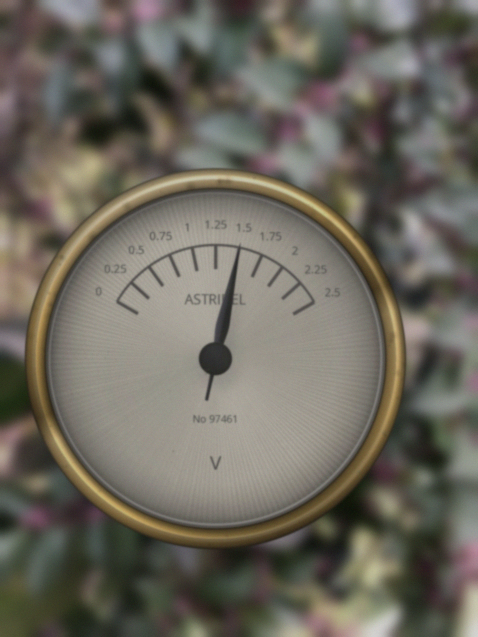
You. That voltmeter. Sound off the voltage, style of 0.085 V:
1.5 V
